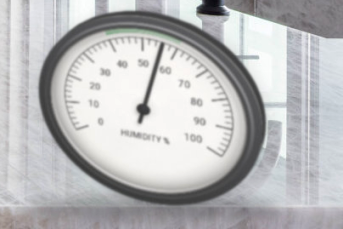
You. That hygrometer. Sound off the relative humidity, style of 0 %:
56 %
